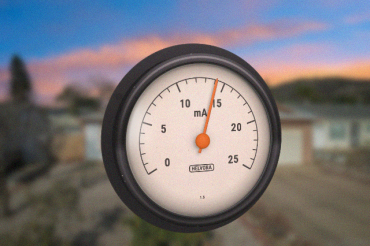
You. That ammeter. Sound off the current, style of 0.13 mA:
14 mA
